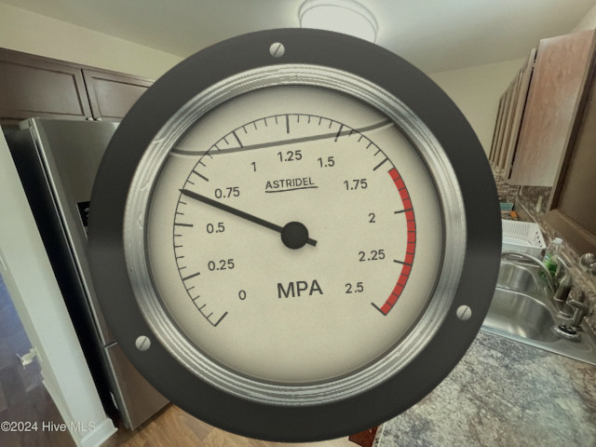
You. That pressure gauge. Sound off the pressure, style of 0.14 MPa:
0.65 MPa
